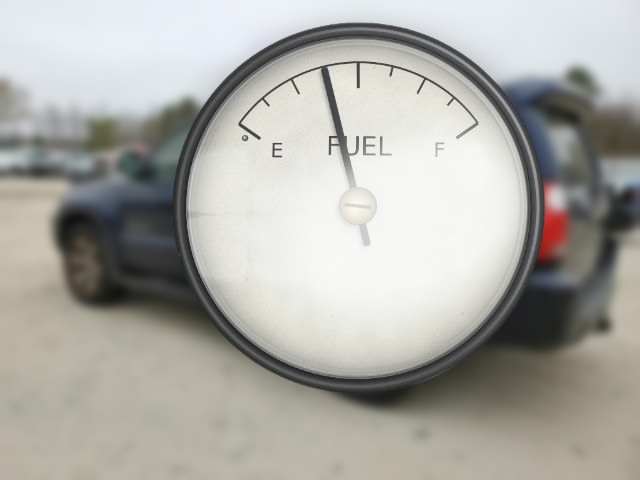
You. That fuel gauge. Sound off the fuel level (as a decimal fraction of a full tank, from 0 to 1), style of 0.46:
0.375
